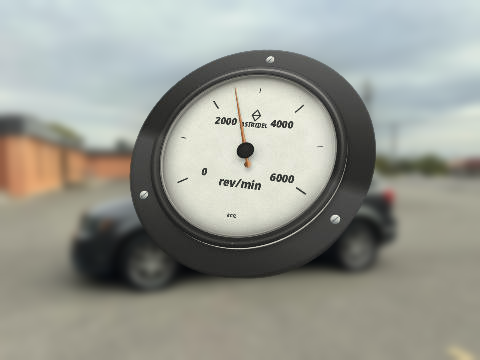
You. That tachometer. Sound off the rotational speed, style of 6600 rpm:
2500 rpm
